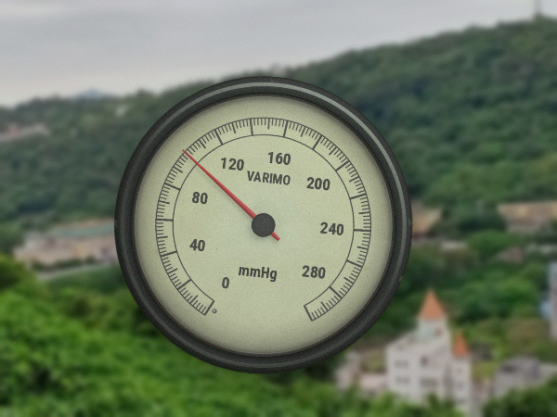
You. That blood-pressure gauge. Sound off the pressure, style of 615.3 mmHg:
100 mmHg
